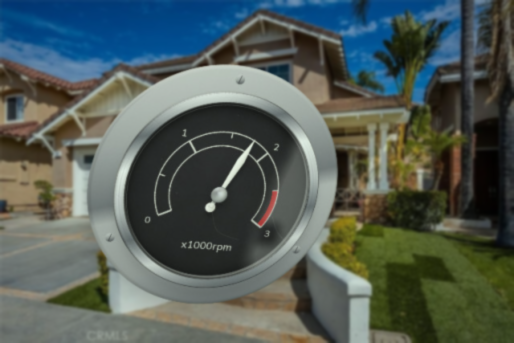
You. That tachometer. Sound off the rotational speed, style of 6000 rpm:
1750 rpm
